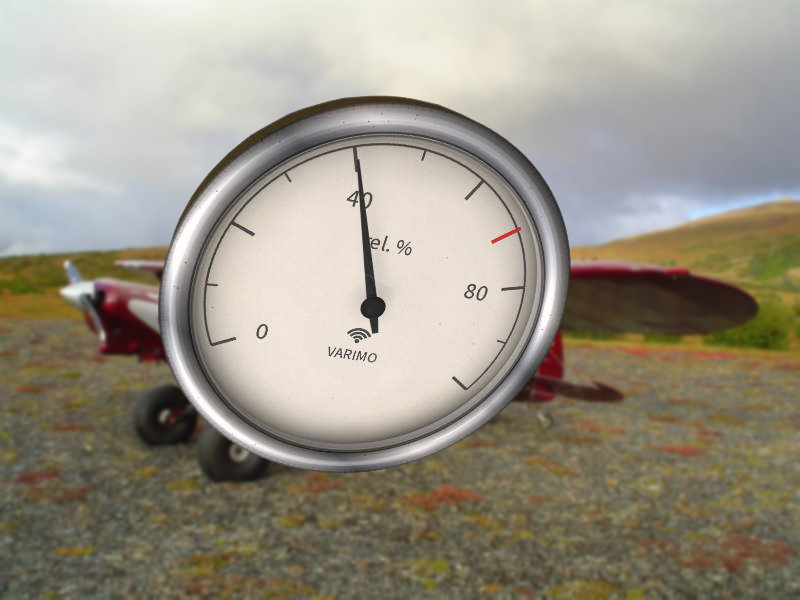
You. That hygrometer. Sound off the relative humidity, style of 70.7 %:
40 %
